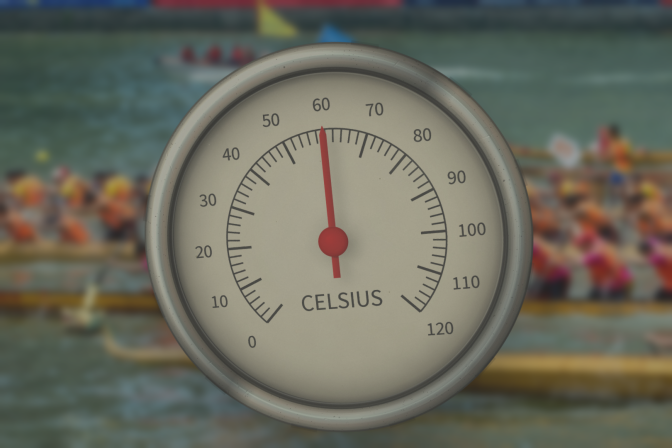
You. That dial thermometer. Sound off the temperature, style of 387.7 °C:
60 °C
